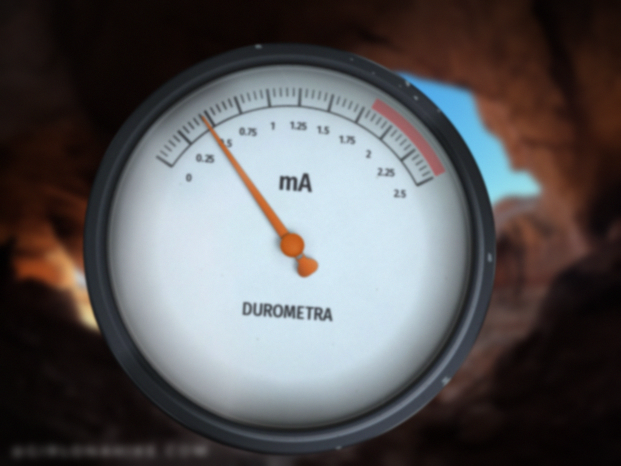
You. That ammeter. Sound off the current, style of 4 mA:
0.45 mA
